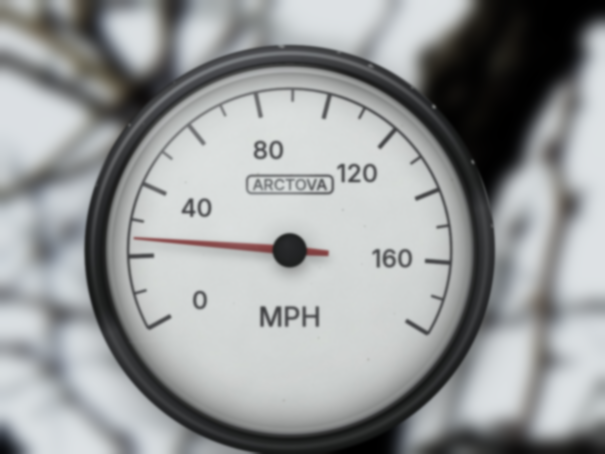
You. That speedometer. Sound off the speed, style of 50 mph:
25 mph
